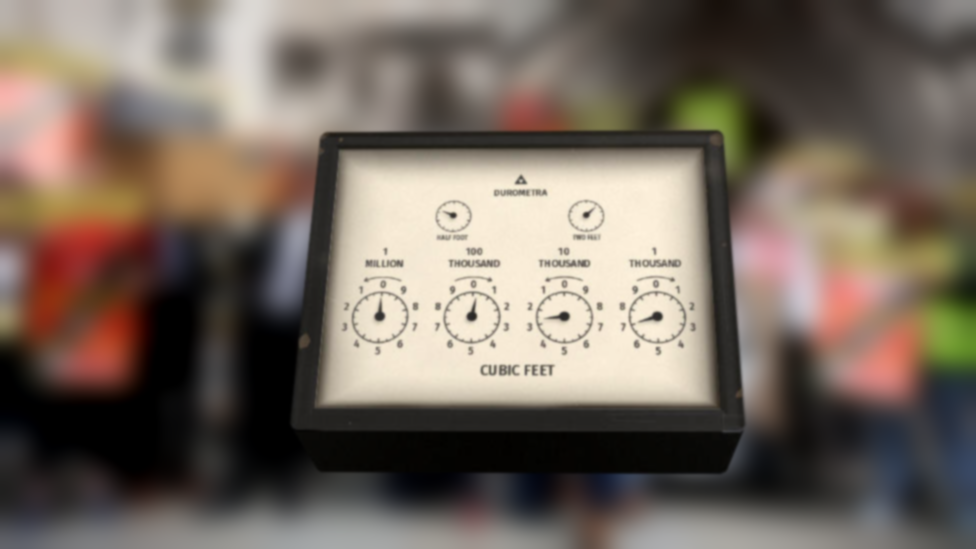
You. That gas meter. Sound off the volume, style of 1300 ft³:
2700 ft³
